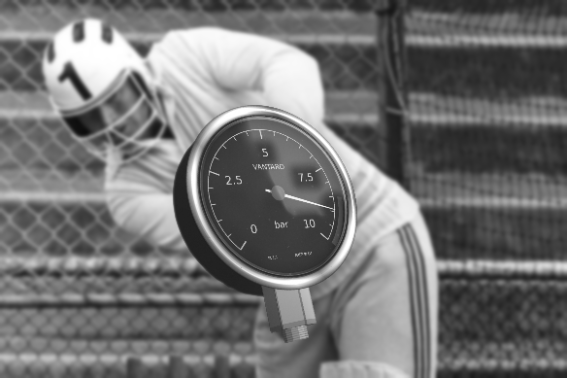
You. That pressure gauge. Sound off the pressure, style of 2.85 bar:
9 bar
